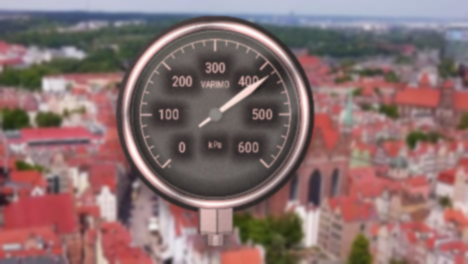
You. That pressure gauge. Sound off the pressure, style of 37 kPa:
420 kPa
